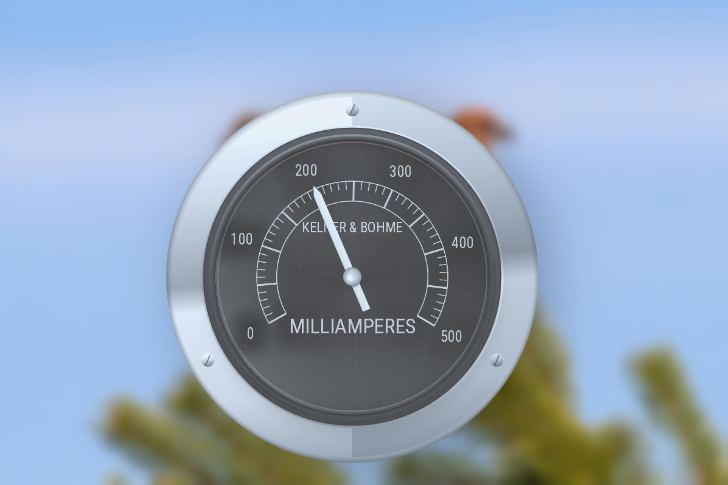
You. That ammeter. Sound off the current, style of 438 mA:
200 mA
